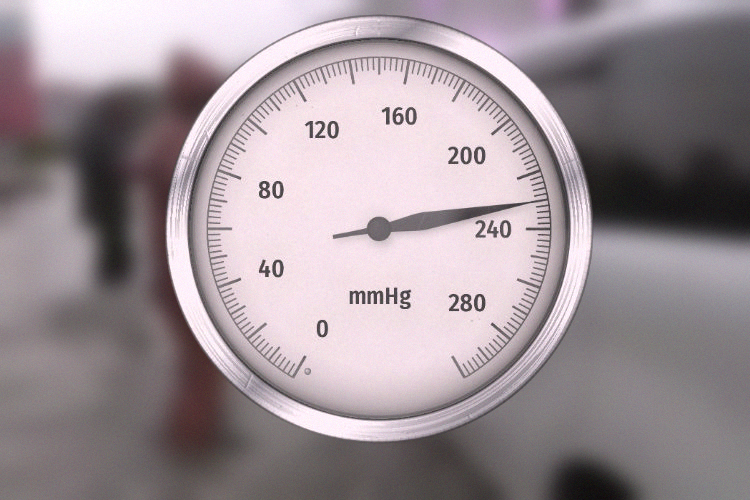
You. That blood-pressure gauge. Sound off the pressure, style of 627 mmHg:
230 mmHg
